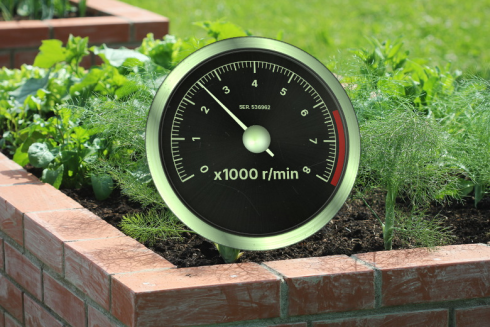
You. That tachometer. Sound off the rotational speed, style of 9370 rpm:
2500 rpm
